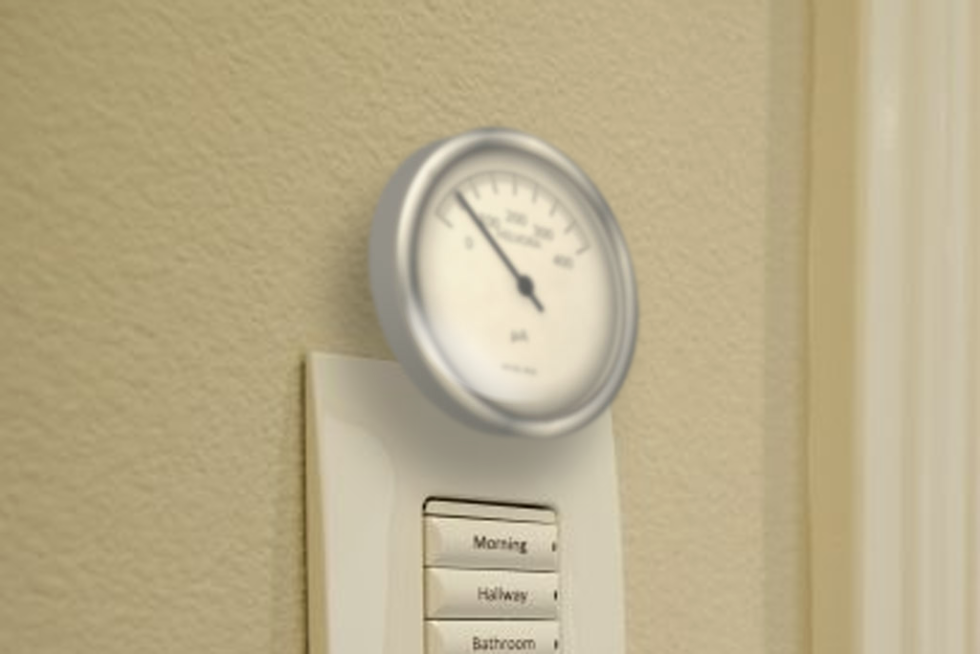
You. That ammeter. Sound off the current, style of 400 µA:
50 µA
